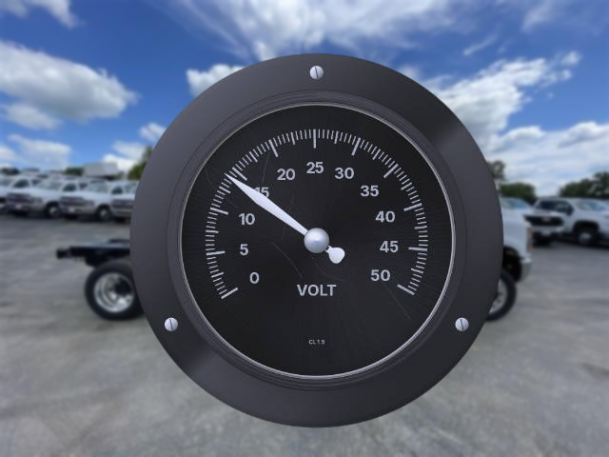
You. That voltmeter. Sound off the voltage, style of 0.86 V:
14 V
